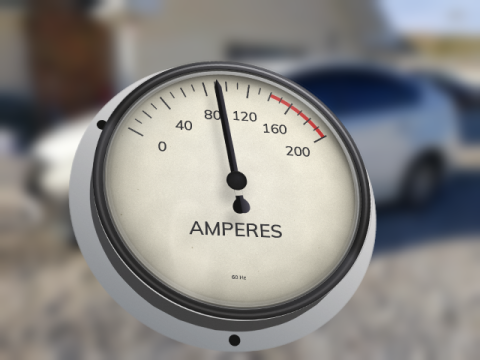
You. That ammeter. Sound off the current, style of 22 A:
90 A
